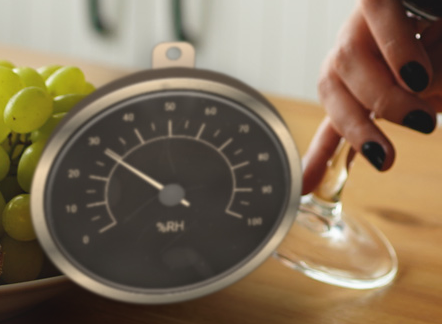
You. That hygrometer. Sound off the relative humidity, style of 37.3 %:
30 %
